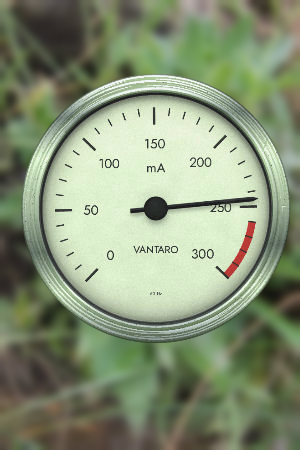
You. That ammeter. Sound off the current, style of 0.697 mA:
245 mA
